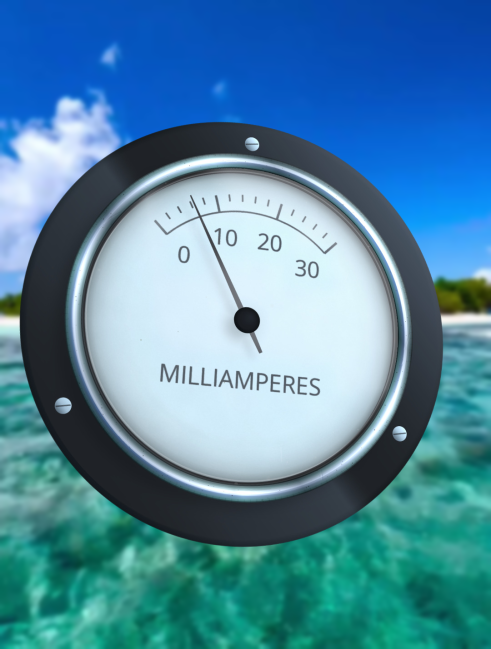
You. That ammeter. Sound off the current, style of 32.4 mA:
6 mA
